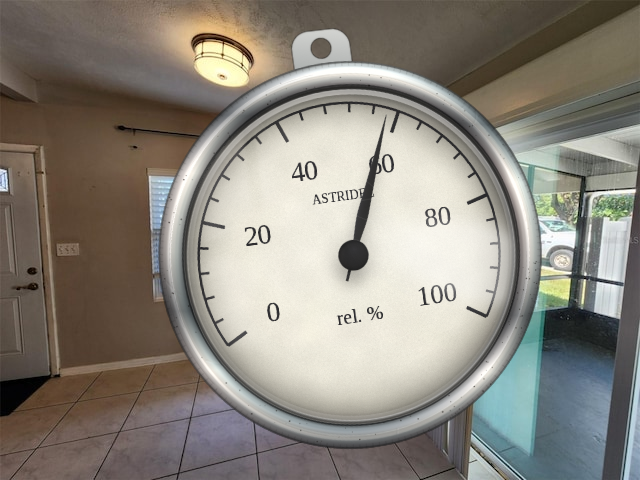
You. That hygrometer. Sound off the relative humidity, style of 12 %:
58 %
